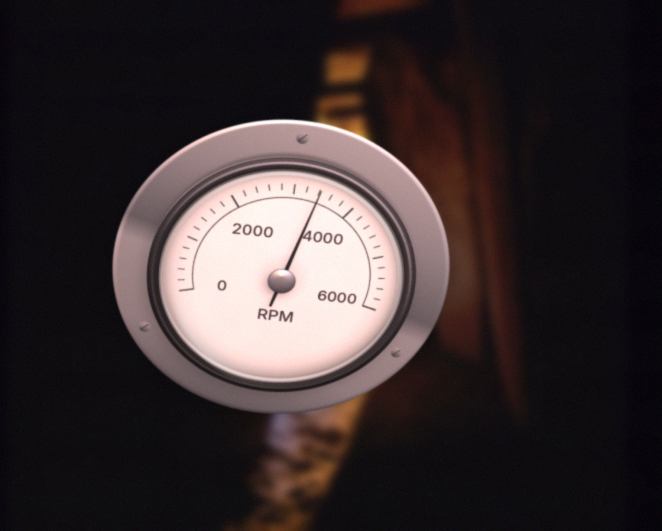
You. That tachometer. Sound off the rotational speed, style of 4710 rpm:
3400 rpm
